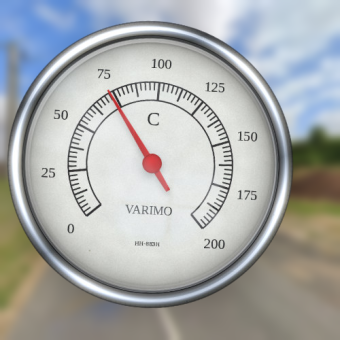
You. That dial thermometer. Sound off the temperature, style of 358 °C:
72.5 °C
